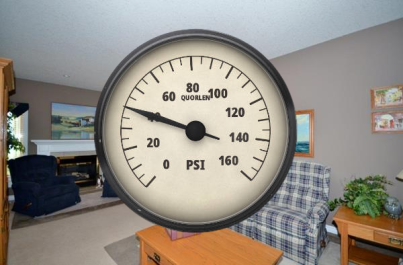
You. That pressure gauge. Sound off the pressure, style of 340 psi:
40 psi
